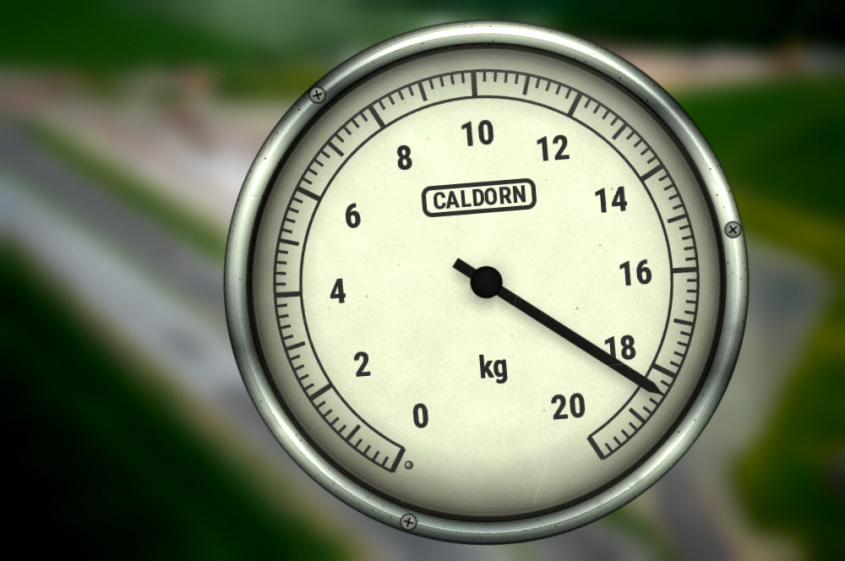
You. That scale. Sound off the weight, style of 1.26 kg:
18.4 kg
